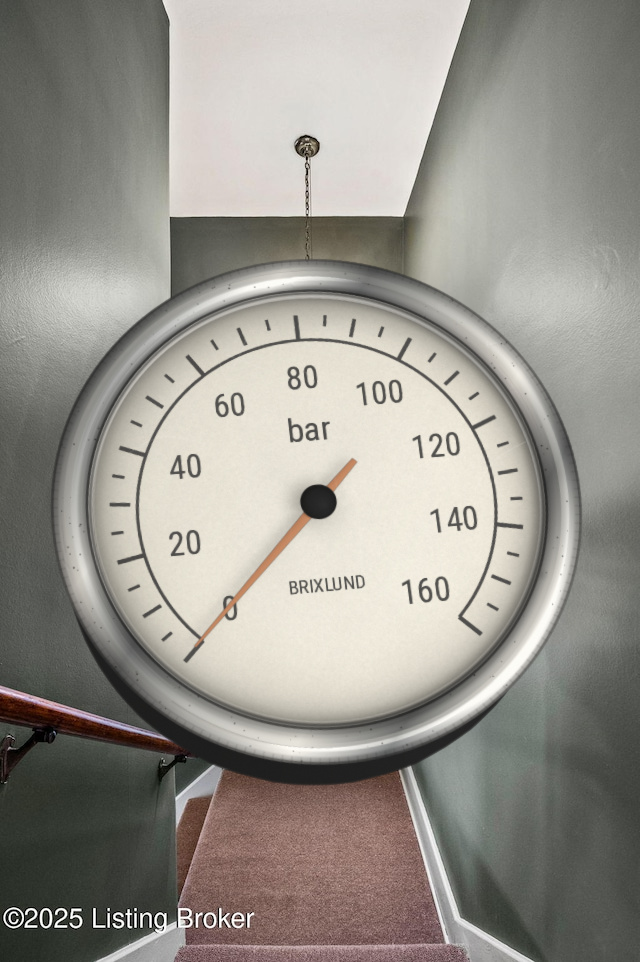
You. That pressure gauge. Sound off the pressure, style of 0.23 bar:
0 bar
